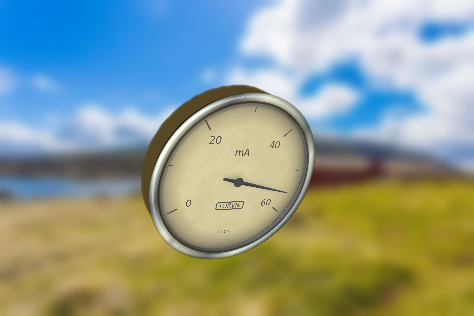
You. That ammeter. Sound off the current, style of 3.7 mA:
55 mA
